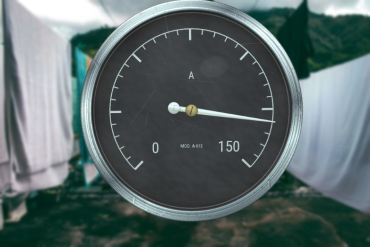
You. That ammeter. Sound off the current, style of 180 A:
130 A
